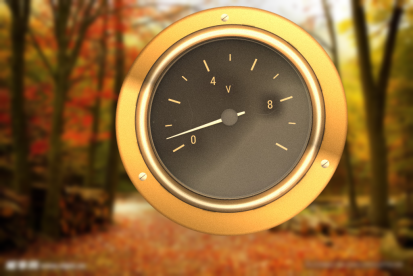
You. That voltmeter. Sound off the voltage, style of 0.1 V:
0.5 V
